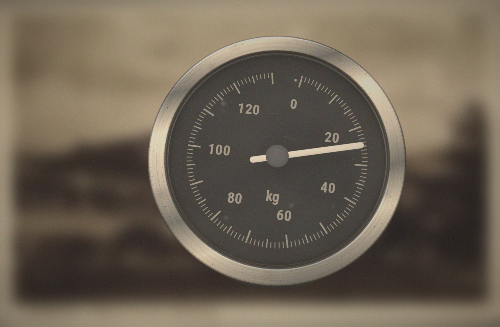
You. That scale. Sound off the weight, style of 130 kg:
25 kg
